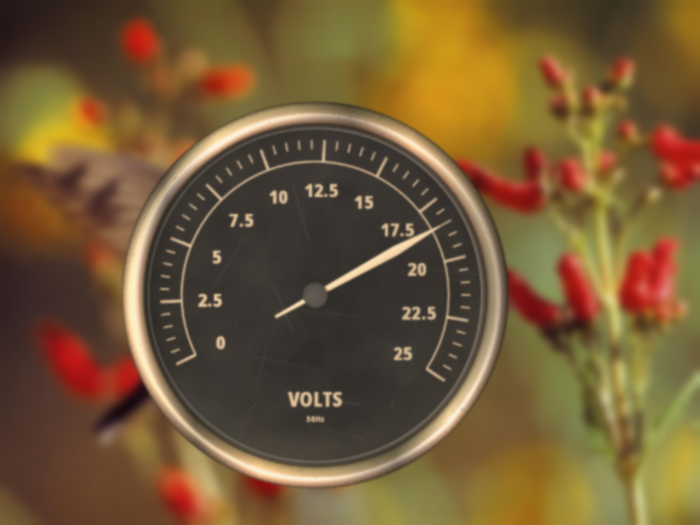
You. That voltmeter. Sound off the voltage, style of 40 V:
18.5 V
